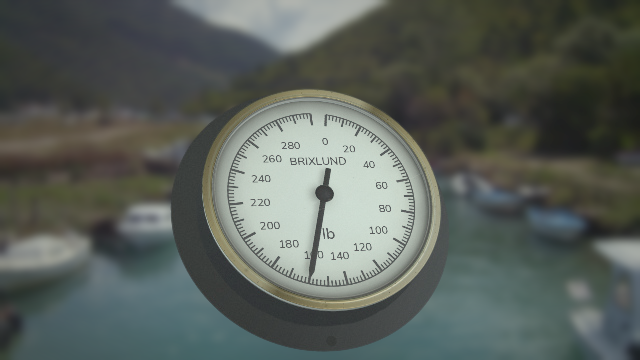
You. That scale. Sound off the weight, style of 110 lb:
160 lb
